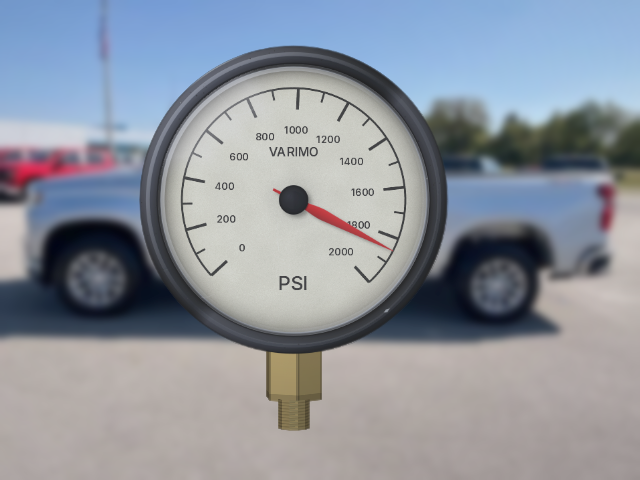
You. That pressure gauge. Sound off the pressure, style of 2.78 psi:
1850 psi
